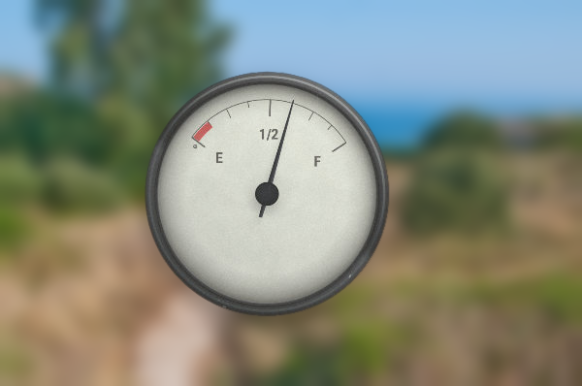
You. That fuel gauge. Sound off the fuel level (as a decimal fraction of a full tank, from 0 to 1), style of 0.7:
0.625
